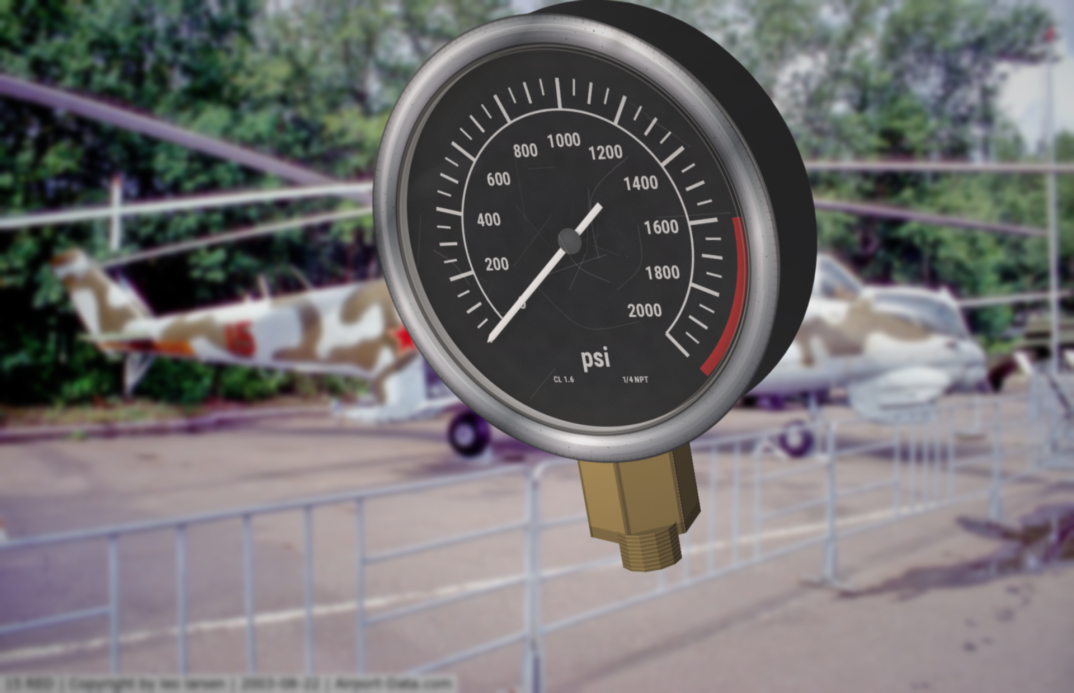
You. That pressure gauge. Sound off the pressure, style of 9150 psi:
0 psi
